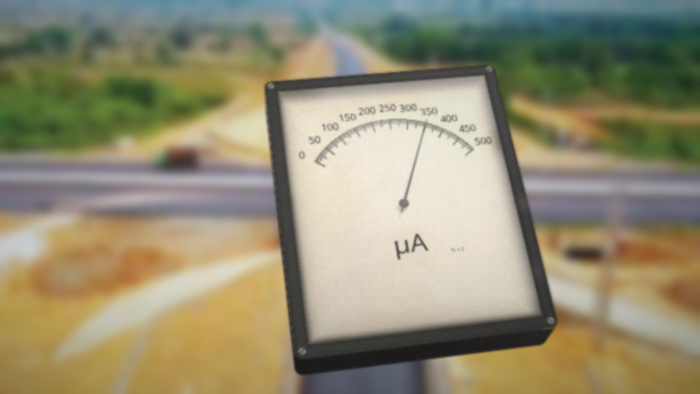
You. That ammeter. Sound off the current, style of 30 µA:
350 µA
